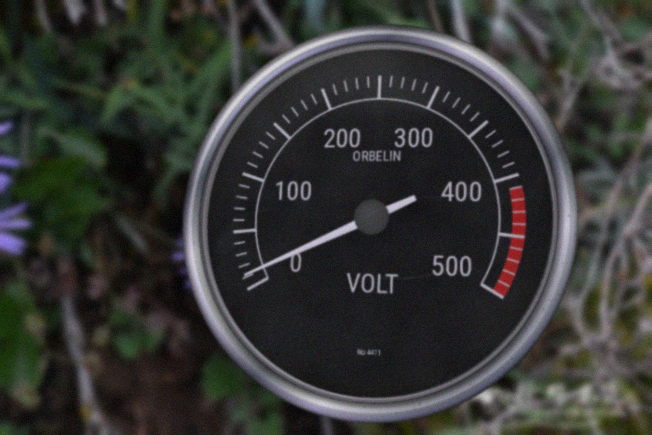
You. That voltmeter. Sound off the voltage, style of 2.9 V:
10 V
